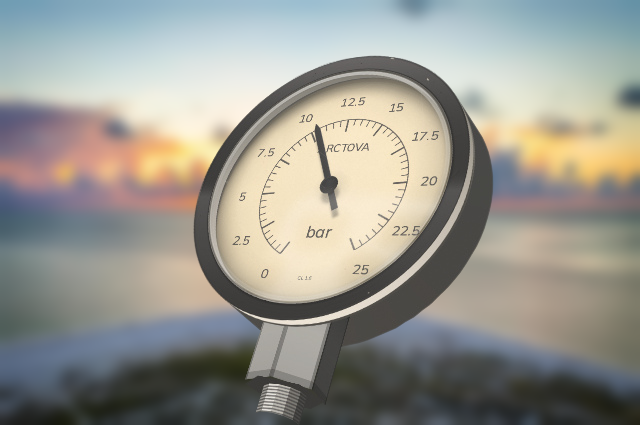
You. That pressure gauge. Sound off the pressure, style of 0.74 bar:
10.5 bar
